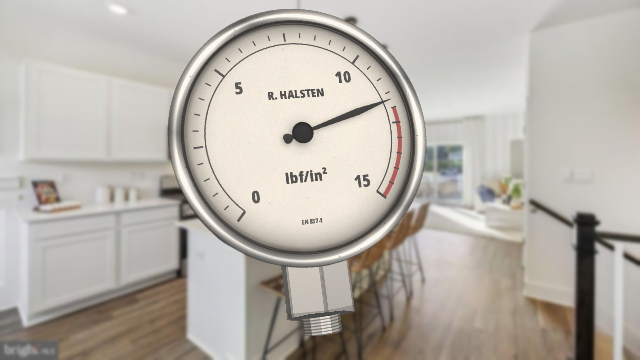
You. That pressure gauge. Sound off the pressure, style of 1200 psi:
11.75 psi
